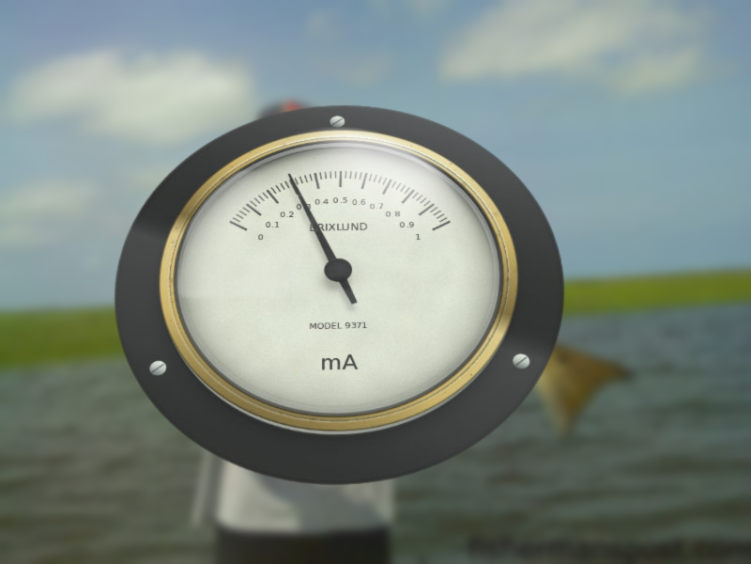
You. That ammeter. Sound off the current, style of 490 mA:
0.3 mA
